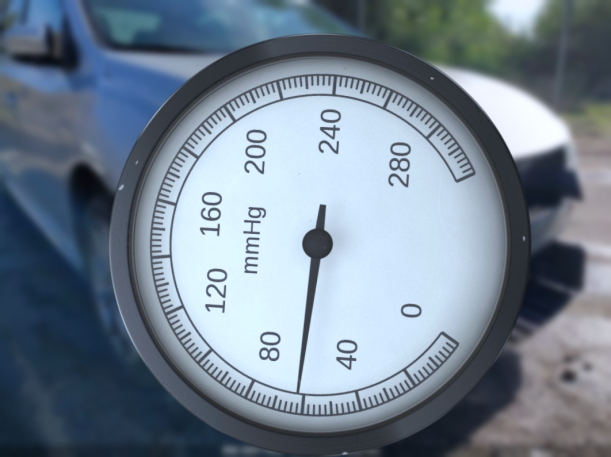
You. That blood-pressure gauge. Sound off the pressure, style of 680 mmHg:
62 mmHg
